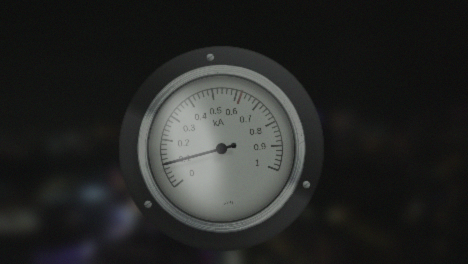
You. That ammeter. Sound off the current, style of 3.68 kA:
0.1 kA
